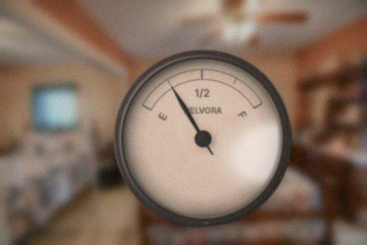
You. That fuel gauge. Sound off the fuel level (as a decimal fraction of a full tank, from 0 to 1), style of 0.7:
0.25
